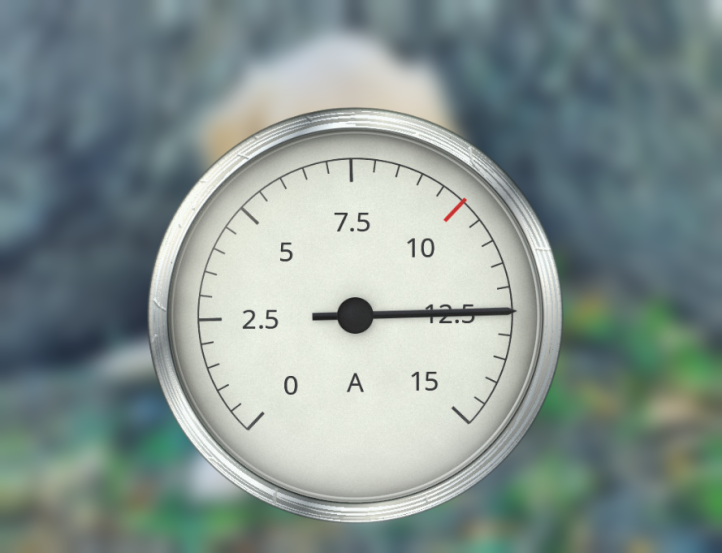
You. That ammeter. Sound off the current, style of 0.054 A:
12.5 A
